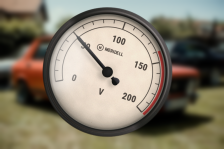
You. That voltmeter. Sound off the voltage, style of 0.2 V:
50 V
